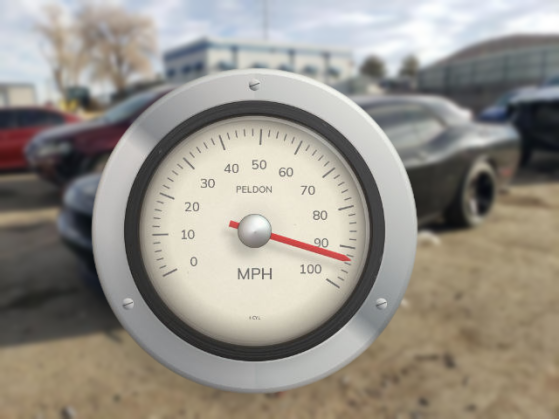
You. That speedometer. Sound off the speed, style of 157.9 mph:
93 mph
